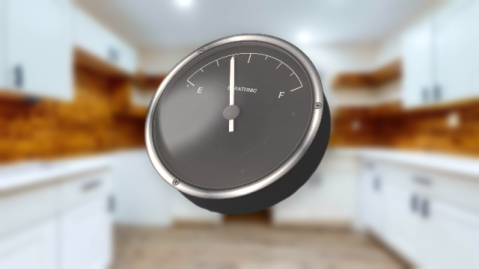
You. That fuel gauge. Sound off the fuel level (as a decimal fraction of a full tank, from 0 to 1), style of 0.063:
0.375
